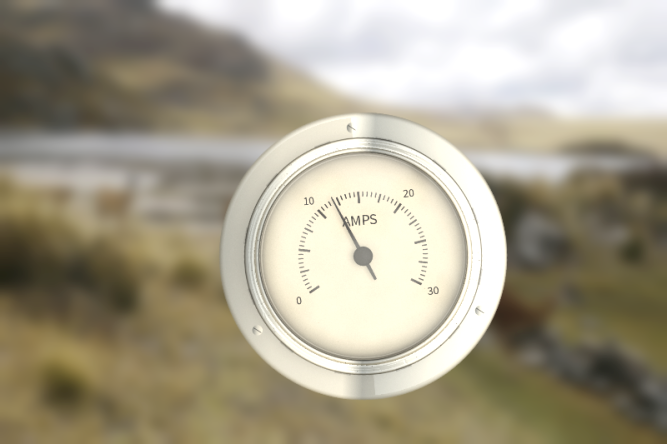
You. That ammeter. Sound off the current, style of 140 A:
12 A
